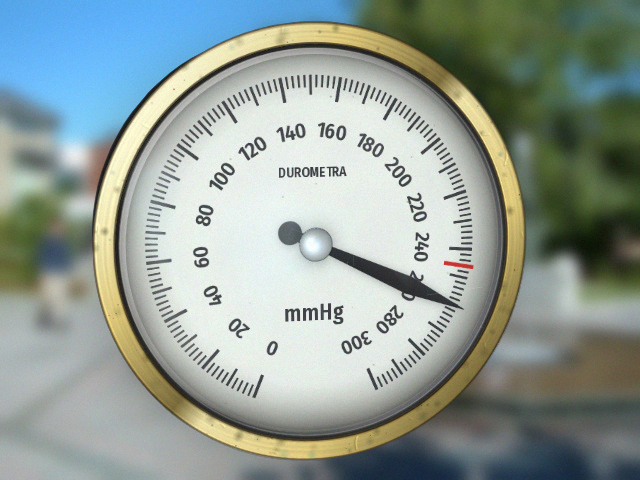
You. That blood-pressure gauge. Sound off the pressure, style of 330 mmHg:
260 mmHg
